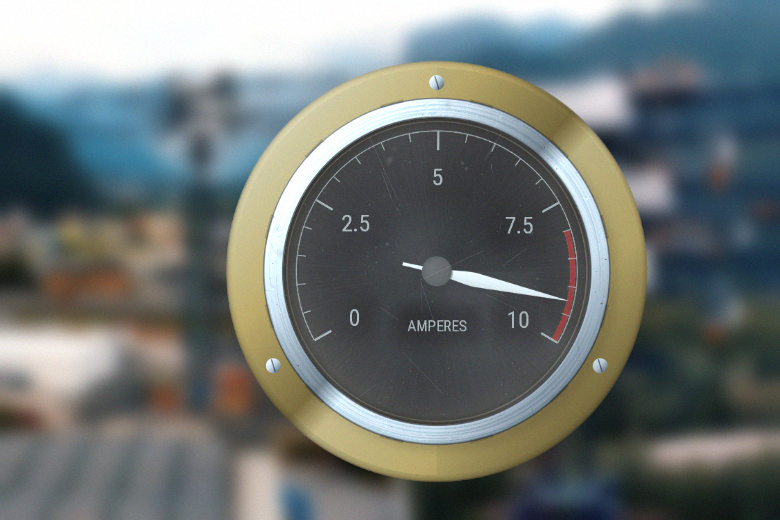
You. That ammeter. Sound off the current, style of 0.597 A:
9.25 A
